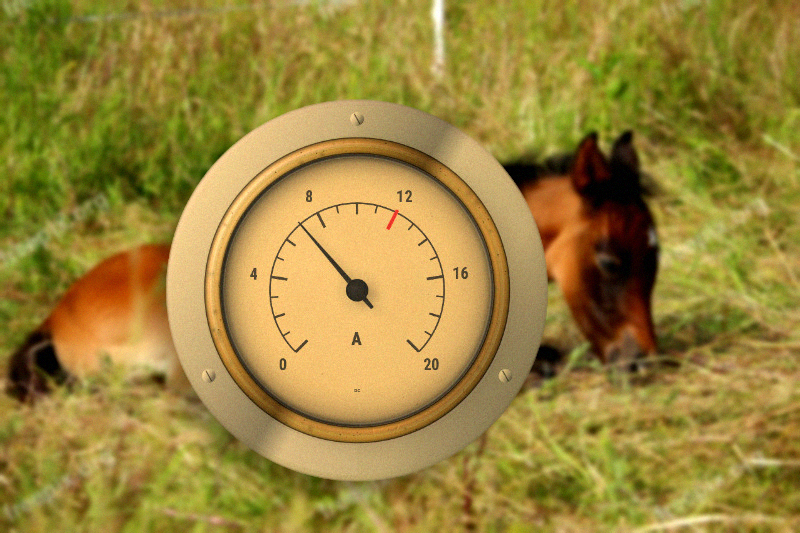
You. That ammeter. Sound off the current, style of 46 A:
7 A
